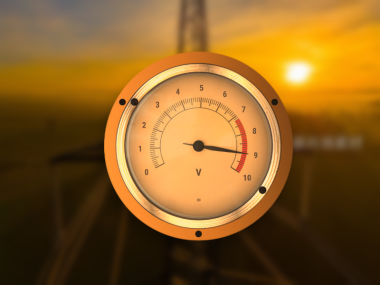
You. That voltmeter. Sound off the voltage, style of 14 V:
9 V
